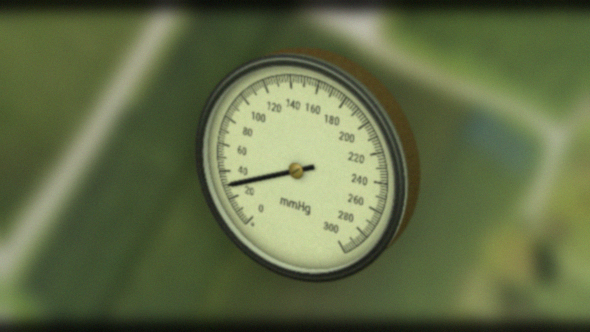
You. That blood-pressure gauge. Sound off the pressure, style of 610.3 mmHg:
30 mmHg
